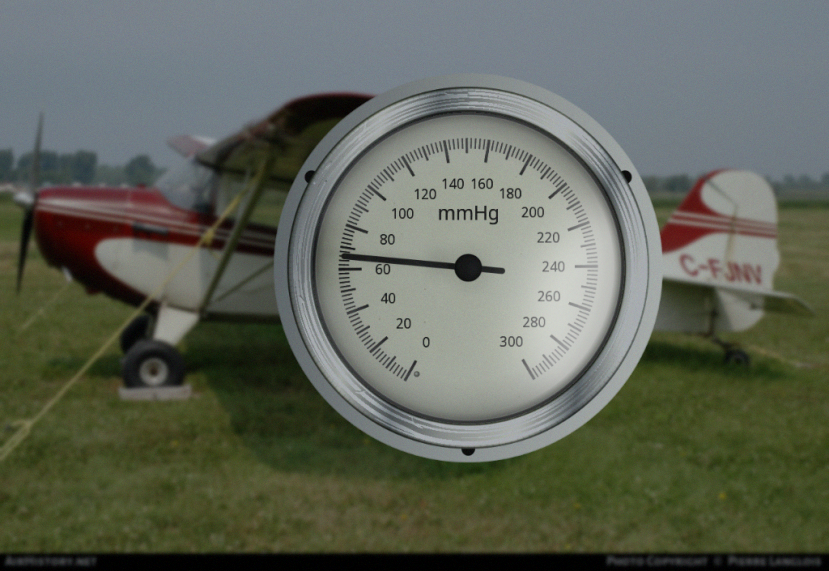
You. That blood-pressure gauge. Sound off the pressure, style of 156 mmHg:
66 mmHg
